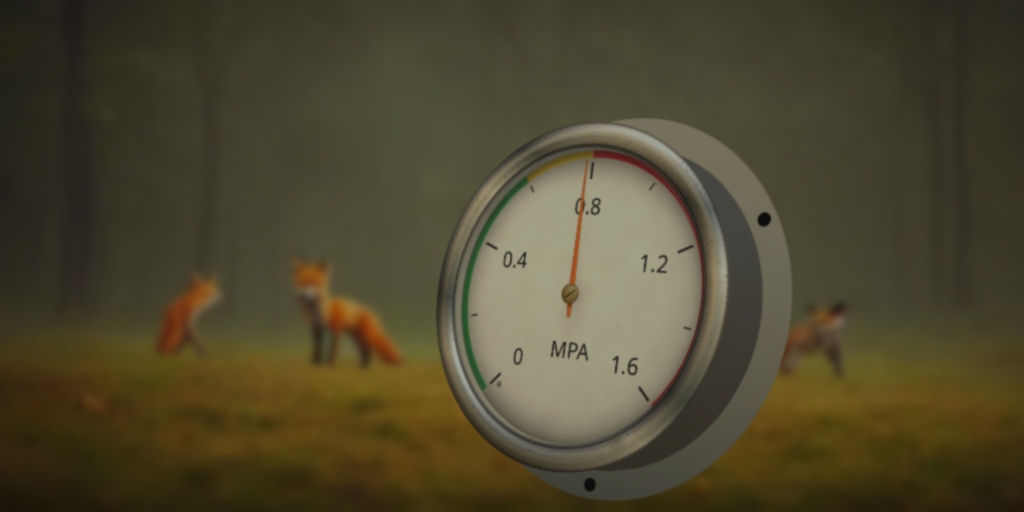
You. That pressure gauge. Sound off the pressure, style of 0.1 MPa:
0.8 MPa
